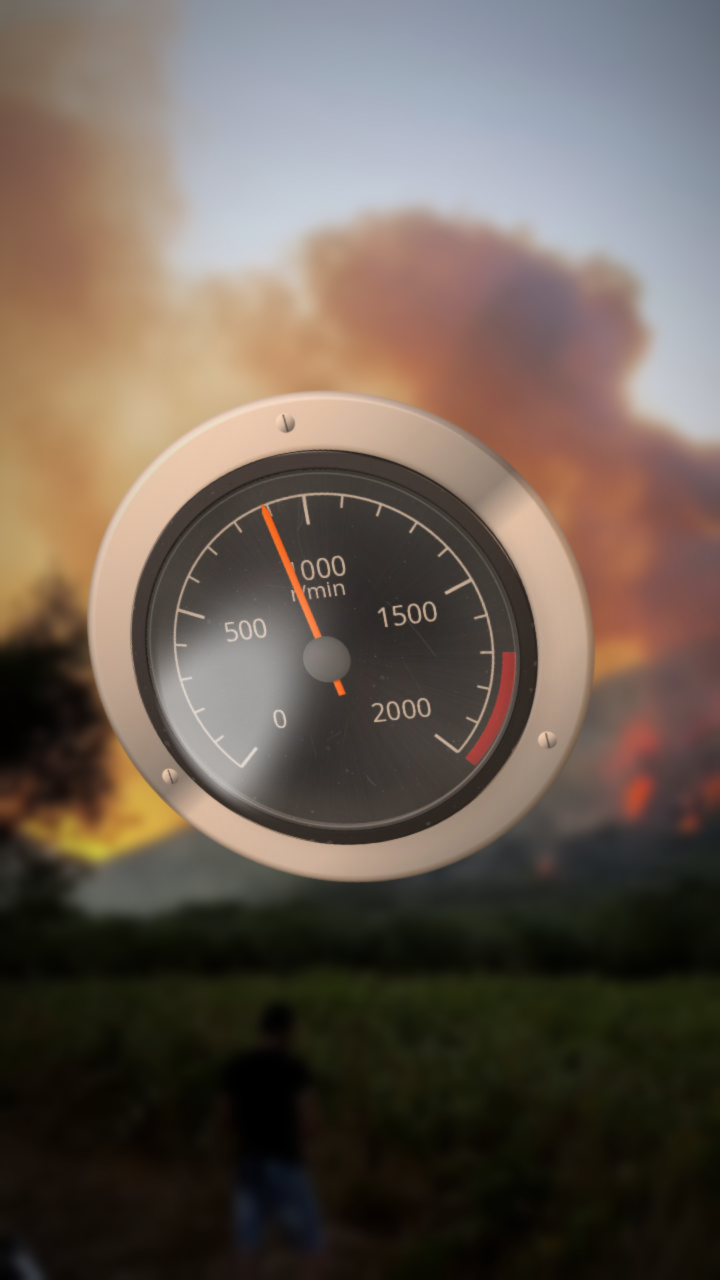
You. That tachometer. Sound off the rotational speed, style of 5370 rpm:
900 rpm
